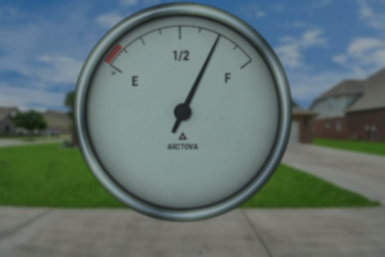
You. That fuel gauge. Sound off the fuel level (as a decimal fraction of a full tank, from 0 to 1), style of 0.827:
0.75
